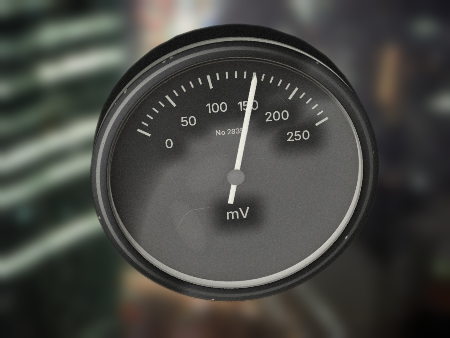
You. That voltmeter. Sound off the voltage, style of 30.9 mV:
150 mV
